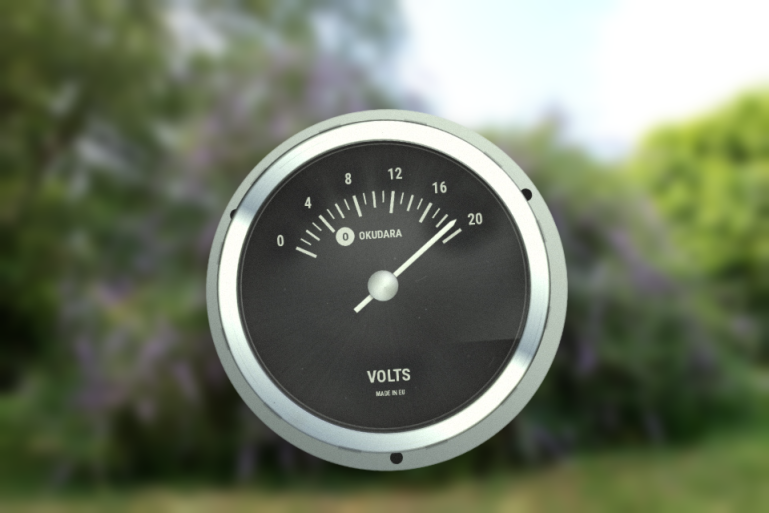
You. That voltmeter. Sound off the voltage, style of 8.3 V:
19 V
